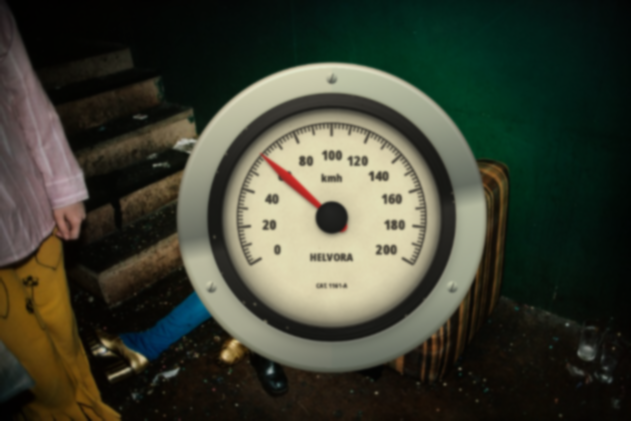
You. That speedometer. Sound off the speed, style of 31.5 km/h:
60 km/h
